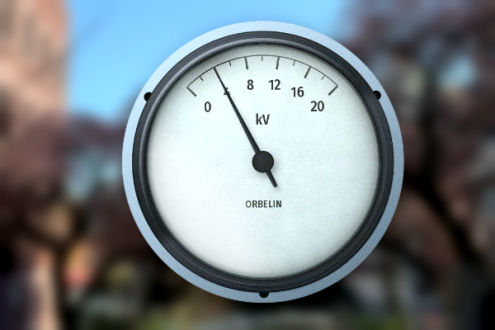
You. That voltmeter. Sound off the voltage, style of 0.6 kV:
4 kV
